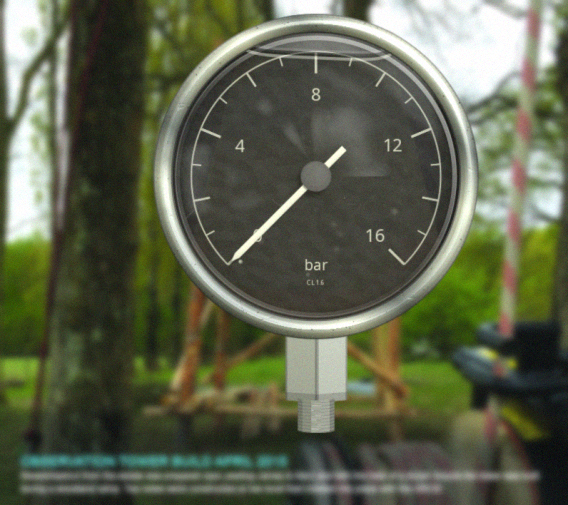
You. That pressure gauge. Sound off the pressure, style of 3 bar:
0 bar
